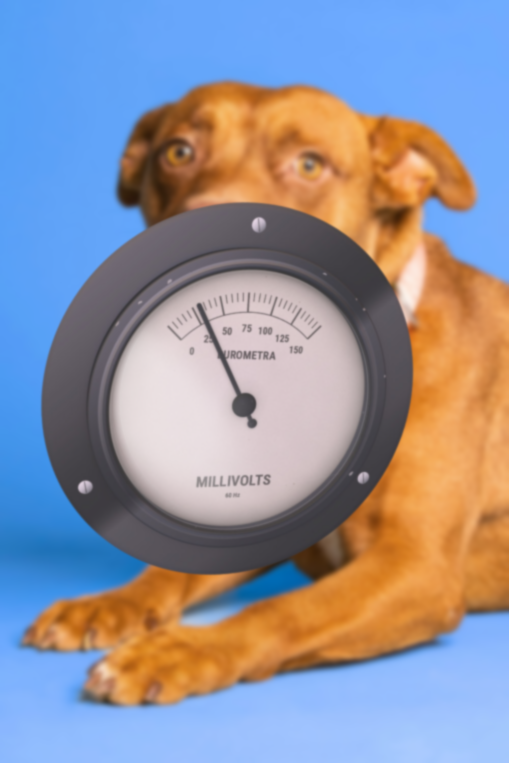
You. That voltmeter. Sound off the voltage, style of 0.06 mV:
30 mV
